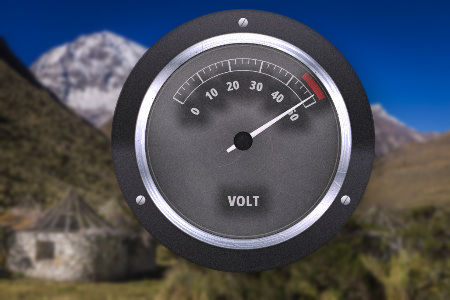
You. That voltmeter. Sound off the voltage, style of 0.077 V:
48 V
